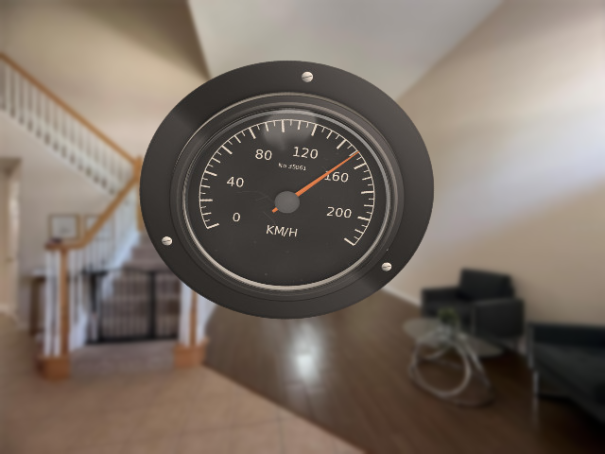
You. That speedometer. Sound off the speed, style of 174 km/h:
150 km/h
